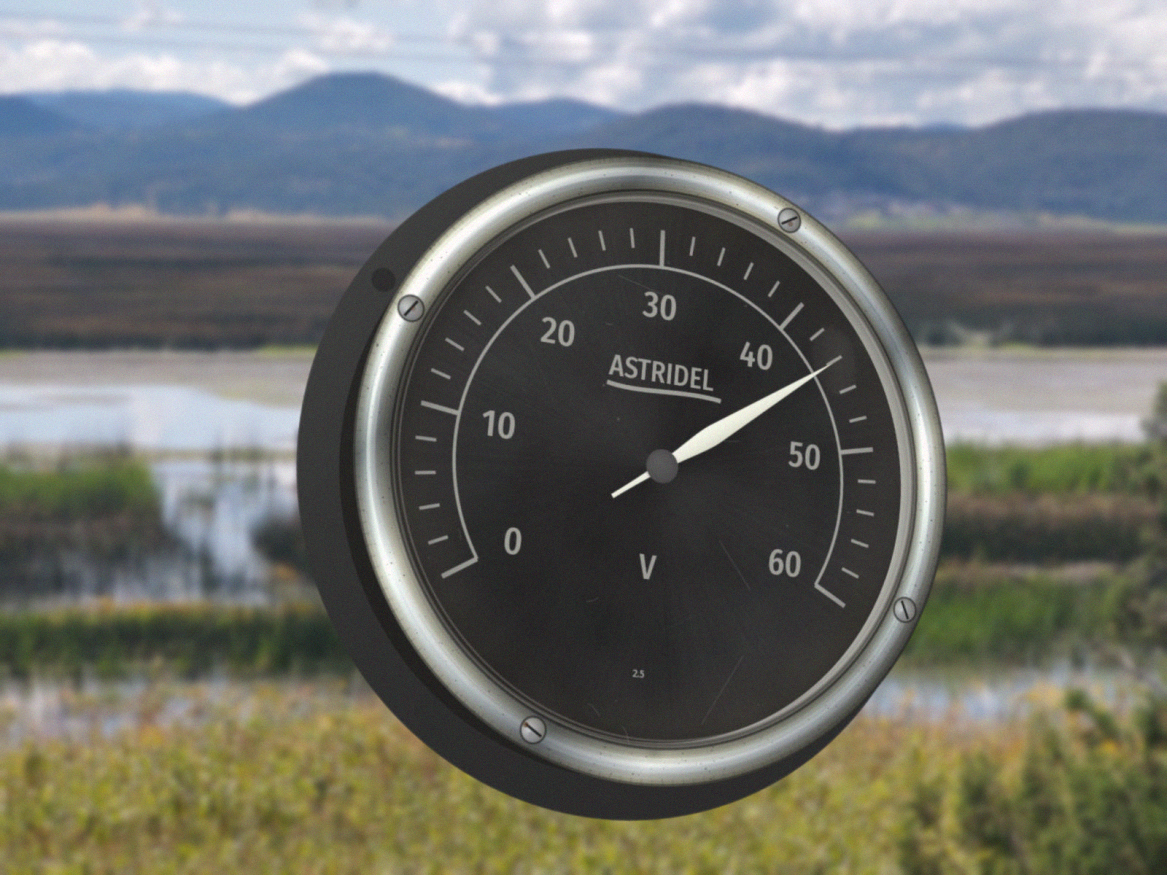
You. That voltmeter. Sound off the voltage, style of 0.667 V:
44 V
